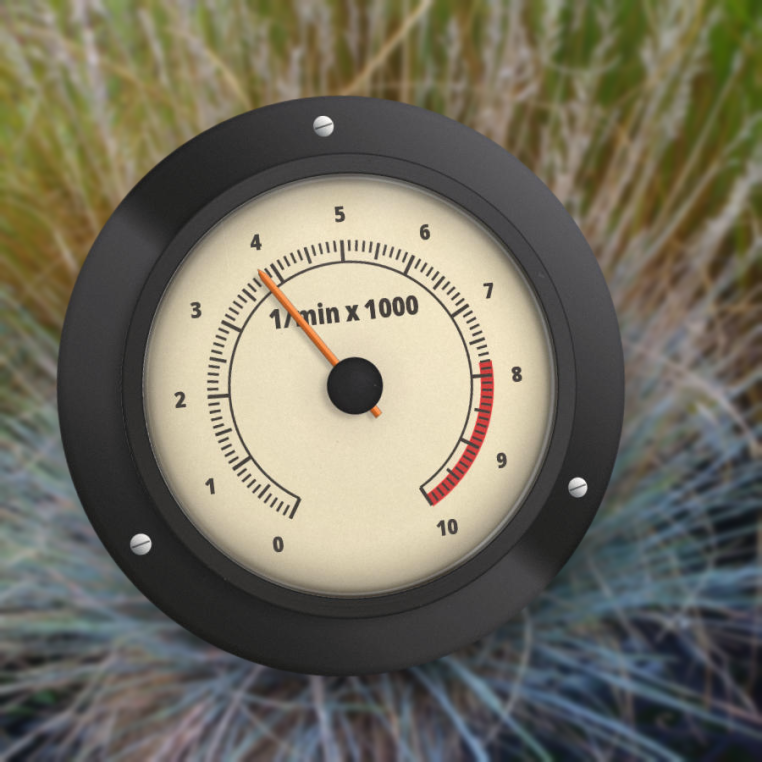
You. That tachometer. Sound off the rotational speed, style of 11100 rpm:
3800 rpm
